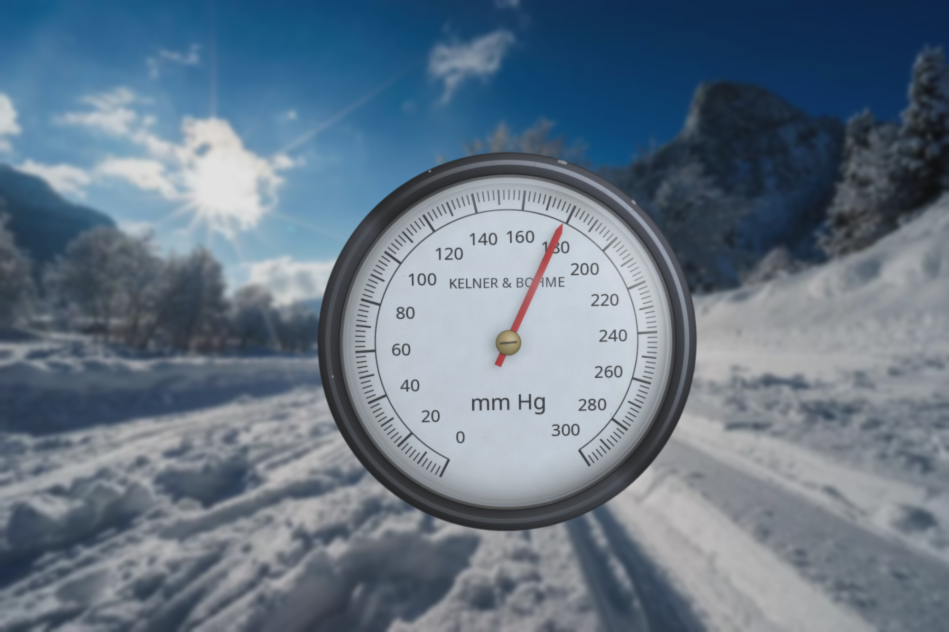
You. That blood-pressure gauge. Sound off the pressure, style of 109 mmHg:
178 mmHg
